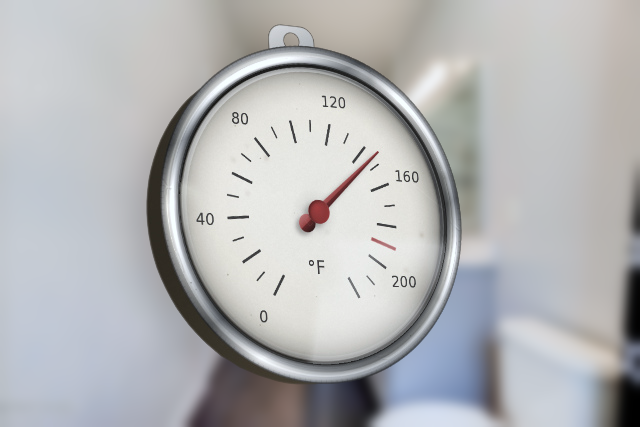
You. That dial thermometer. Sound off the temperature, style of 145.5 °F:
145 °F
